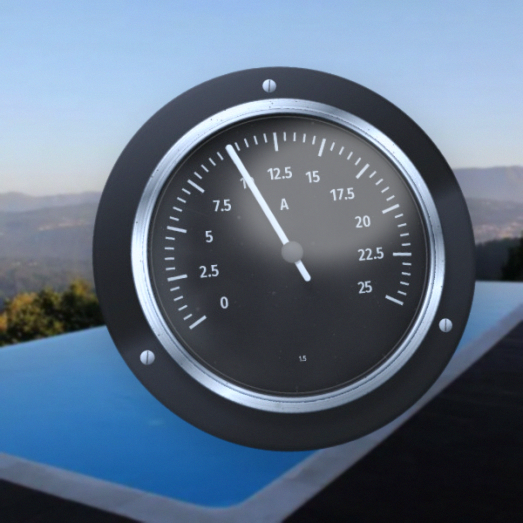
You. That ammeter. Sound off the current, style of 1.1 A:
10 A
